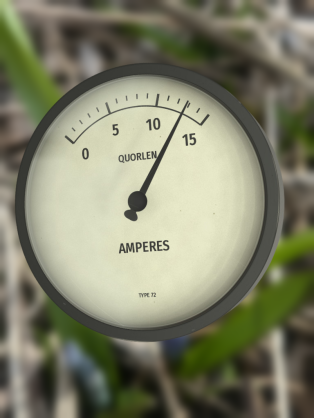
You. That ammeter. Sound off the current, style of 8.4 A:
13 A
